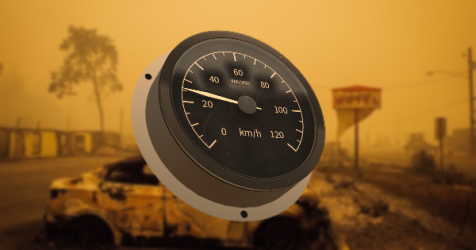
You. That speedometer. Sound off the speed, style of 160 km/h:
25 km/h
